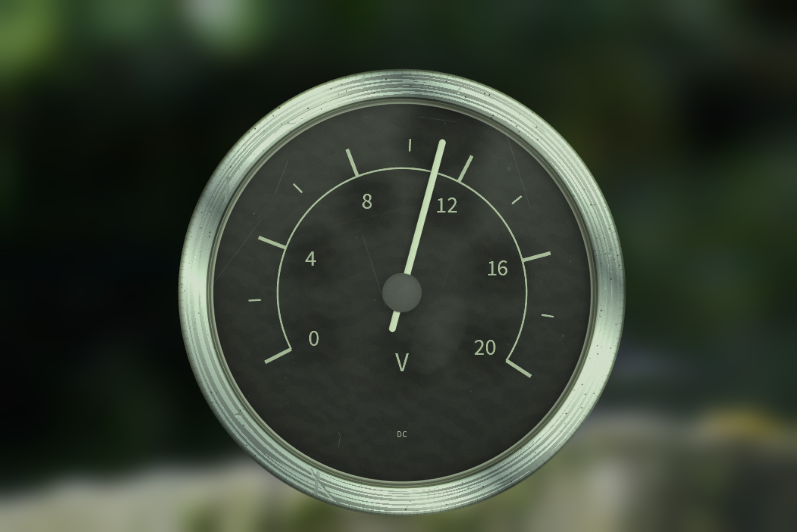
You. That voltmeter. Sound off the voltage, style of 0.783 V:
11 V
